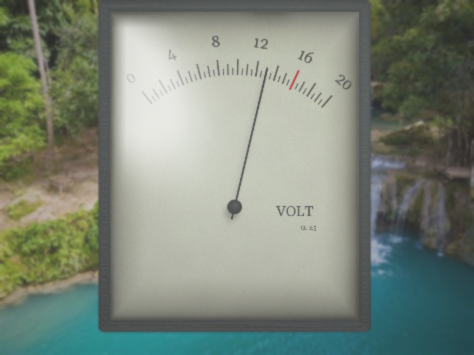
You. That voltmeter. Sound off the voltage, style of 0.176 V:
13 V
